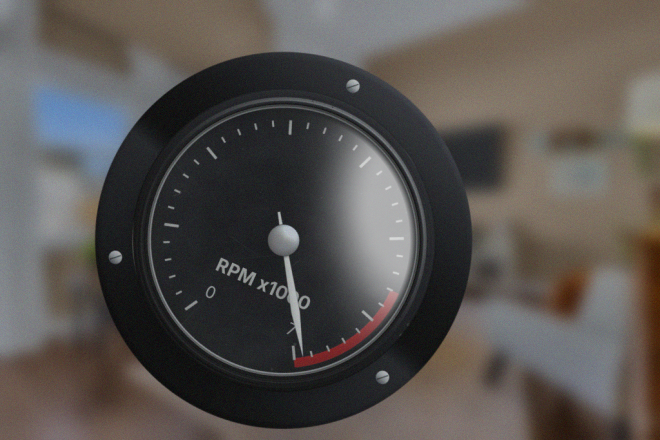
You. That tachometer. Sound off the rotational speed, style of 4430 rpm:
6900 rpm
